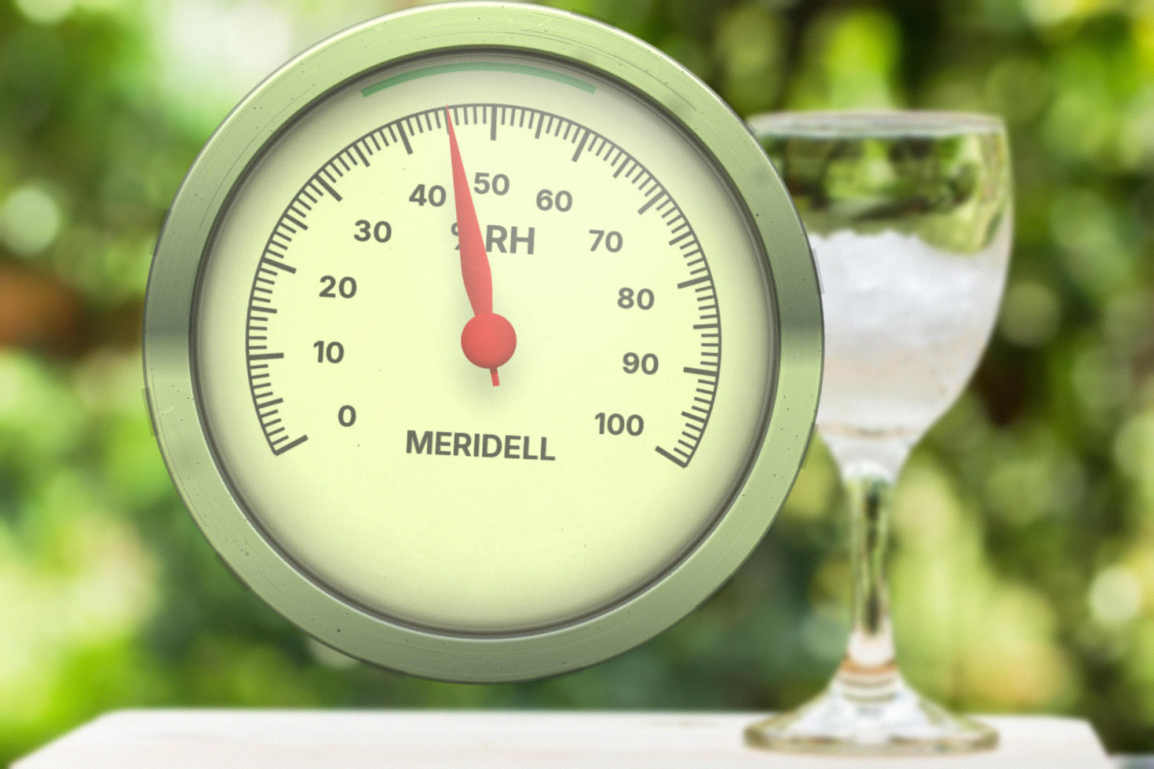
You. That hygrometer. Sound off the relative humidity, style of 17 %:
45 %
